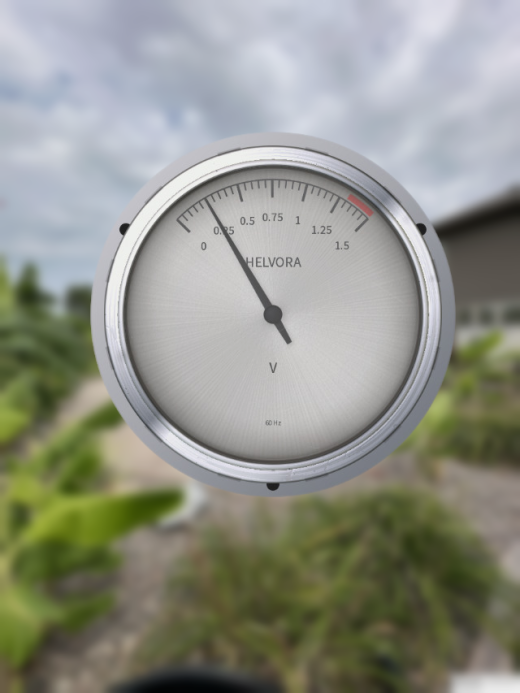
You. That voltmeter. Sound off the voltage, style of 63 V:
0.25 V
